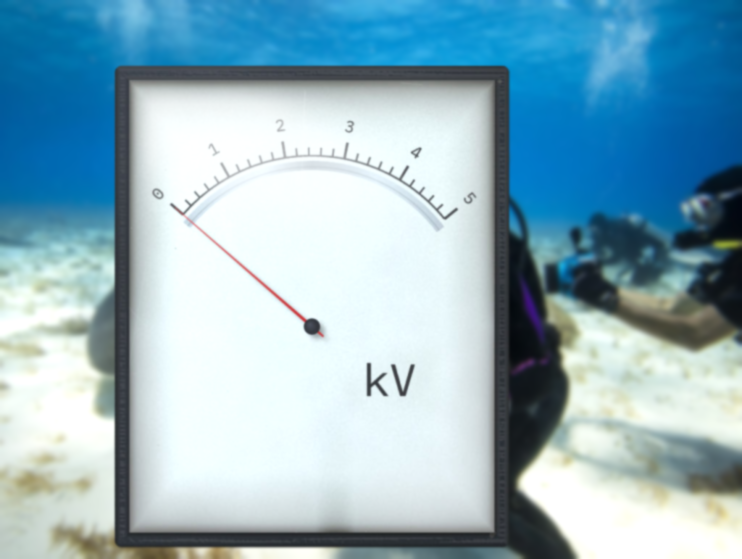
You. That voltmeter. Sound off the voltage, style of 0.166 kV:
0 kV
